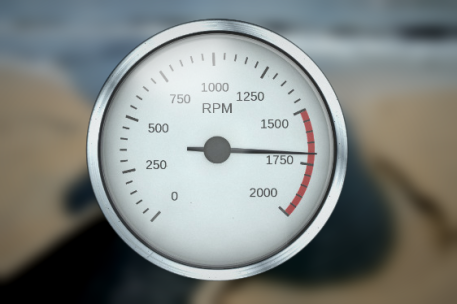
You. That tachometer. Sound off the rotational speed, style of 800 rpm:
1700 rpm
